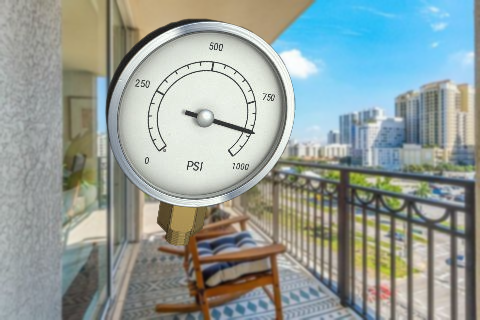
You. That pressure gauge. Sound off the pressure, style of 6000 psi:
875 psi
